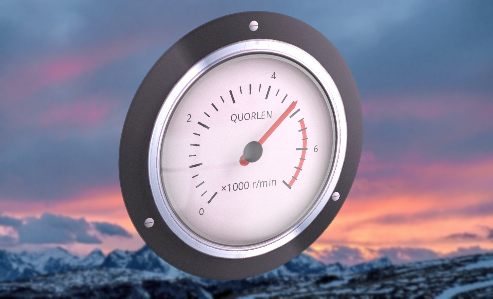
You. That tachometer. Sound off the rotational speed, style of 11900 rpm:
4750 rpm
